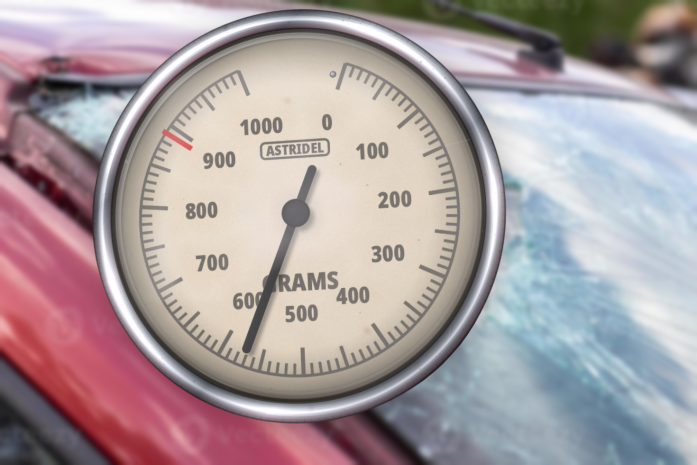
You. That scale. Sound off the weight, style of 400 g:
570 g
